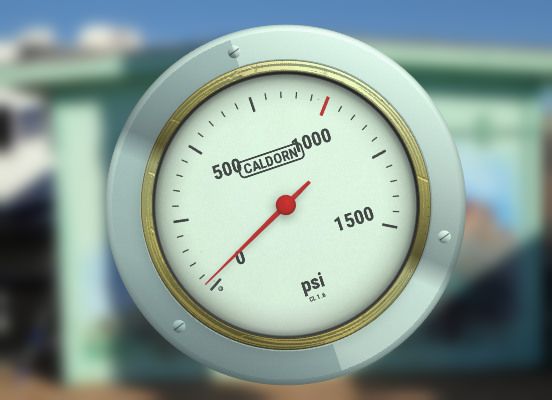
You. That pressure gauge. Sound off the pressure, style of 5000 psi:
25 psi
